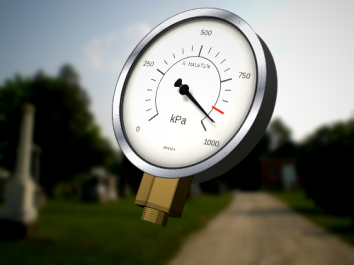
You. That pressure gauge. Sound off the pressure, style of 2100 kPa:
950 kPa
